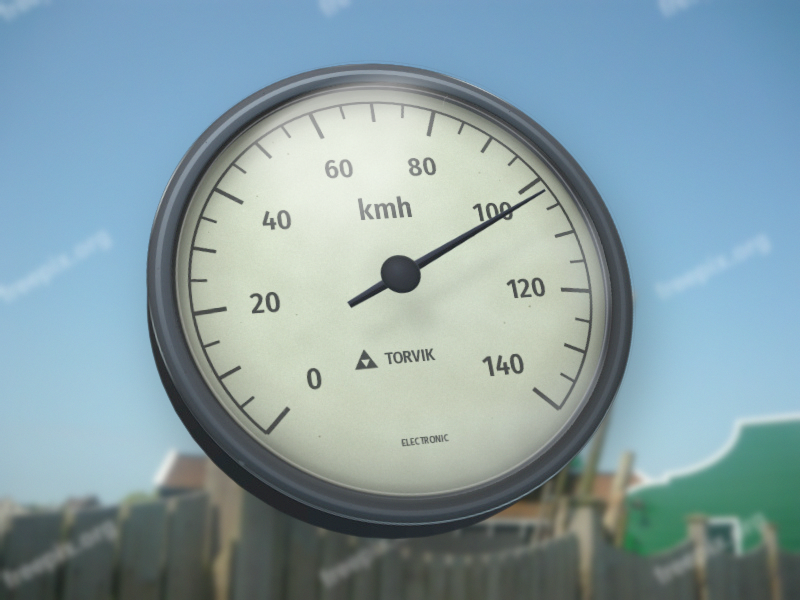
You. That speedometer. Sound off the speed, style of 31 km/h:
102.5 km/h
